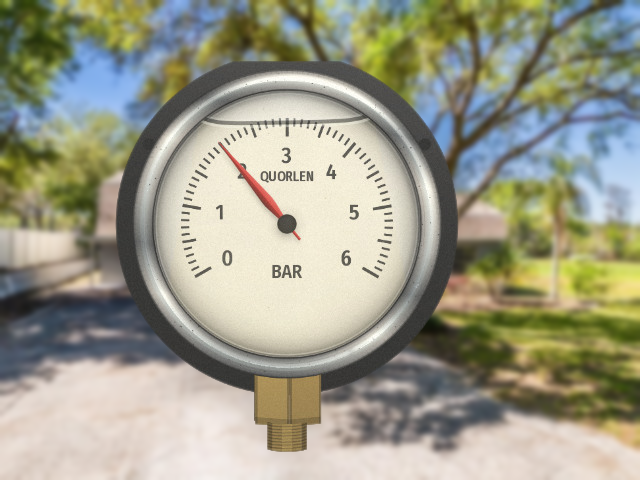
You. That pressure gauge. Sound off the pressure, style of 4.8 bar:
2 bar
